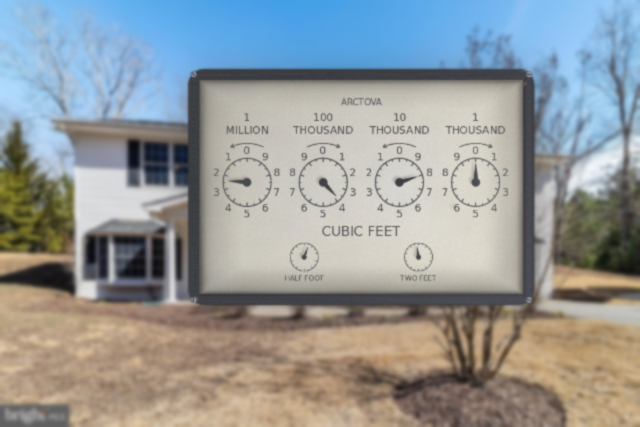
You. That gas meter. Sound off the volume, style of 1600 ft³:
238000 ft³
